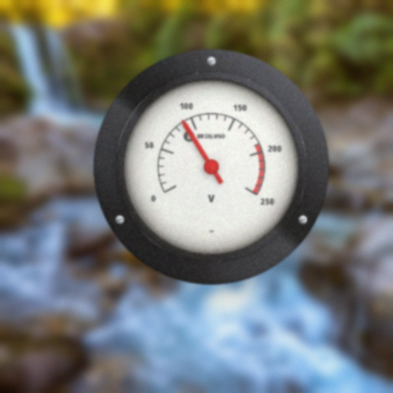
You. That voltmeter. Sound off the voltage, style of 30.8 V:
90 V
